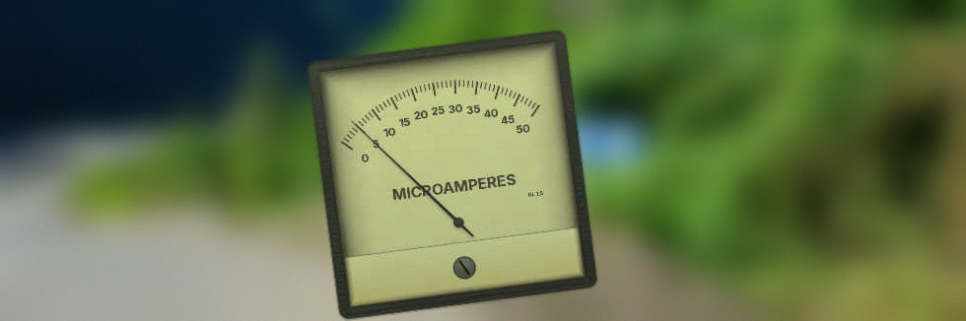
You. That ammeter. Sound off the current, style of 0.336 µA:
5 µA
